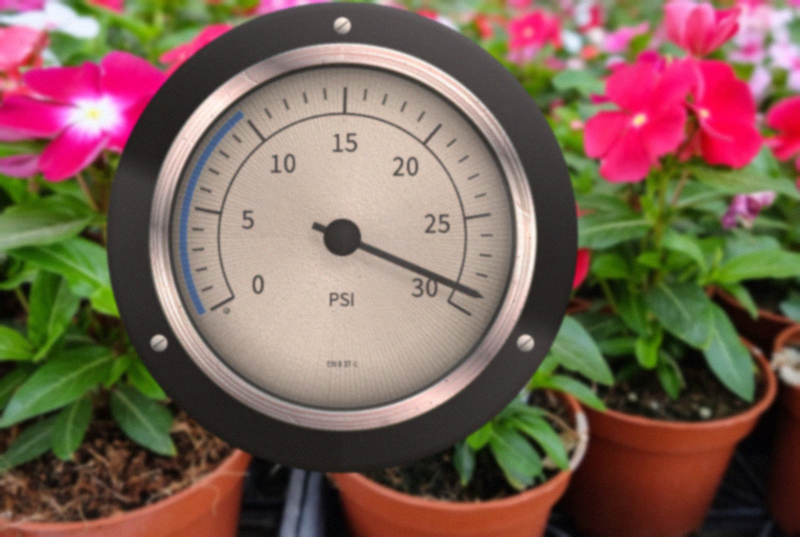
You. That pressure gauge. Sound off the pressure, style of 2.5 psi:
29 psi
